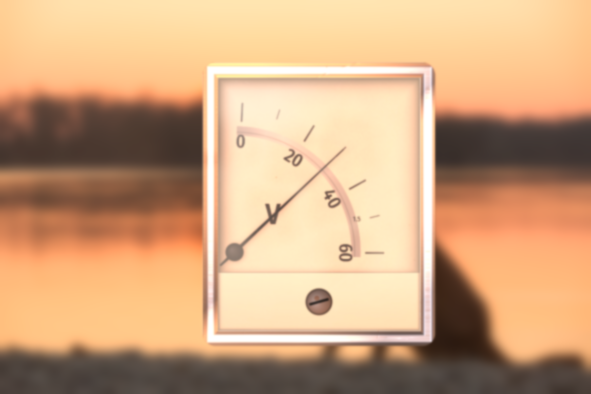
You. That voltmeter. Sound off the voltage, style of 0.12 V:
30 V
